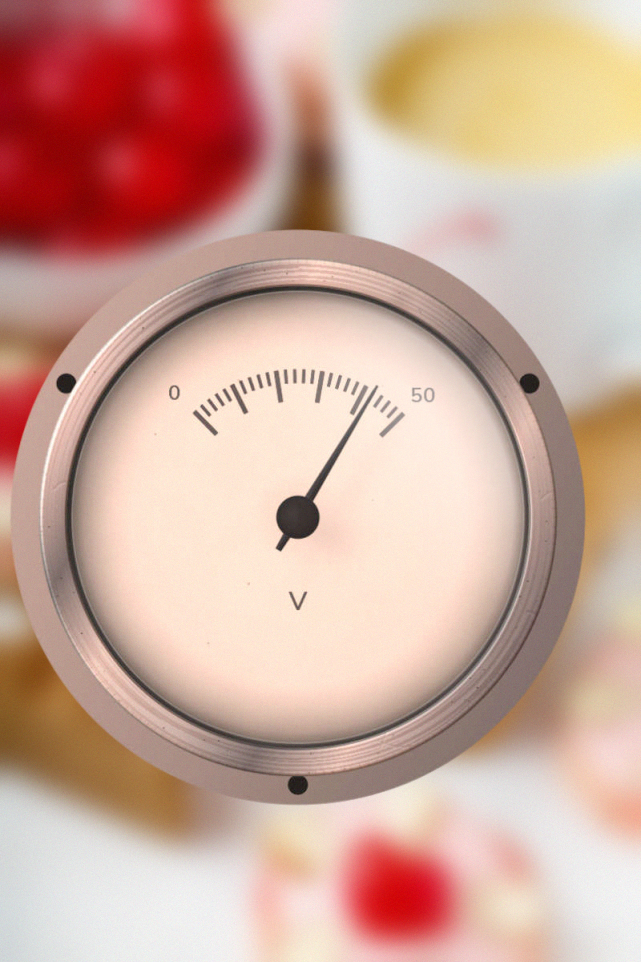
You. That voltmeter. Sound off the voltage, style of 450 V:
42 V
